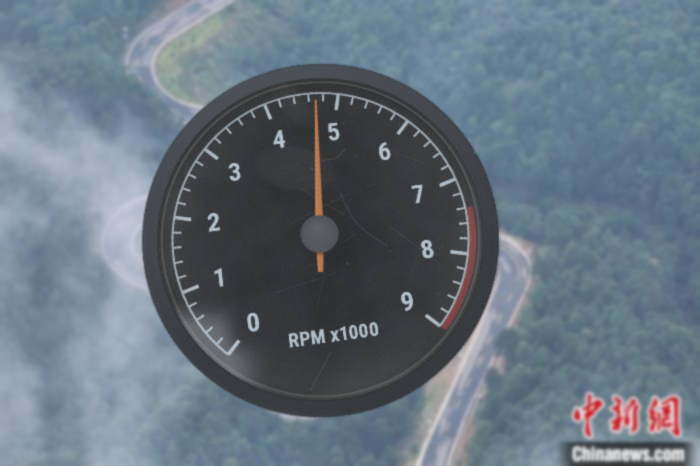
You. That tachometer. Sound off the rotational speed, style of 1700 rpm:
4700 rpm
